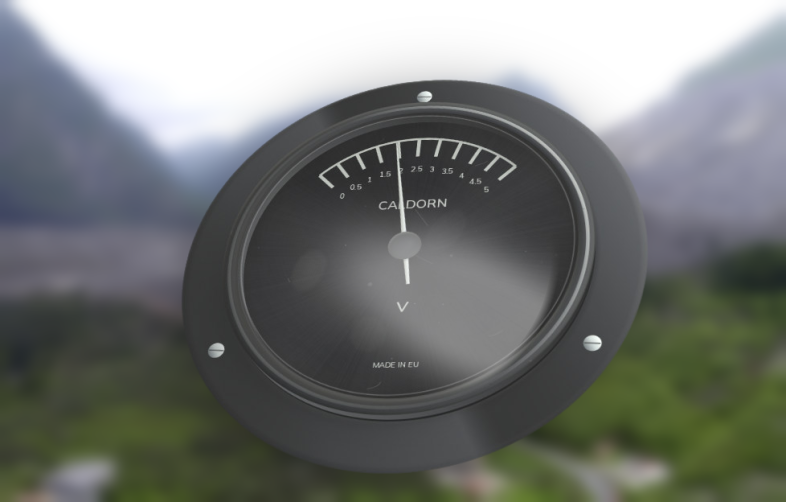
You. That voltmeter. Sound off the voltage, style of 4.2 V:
2 V
